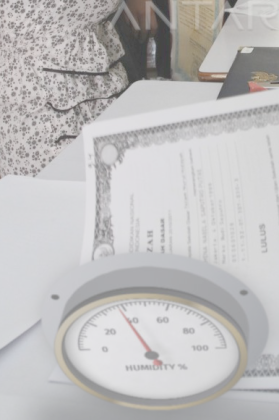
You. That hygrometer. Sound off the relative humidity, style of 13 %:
40 %
